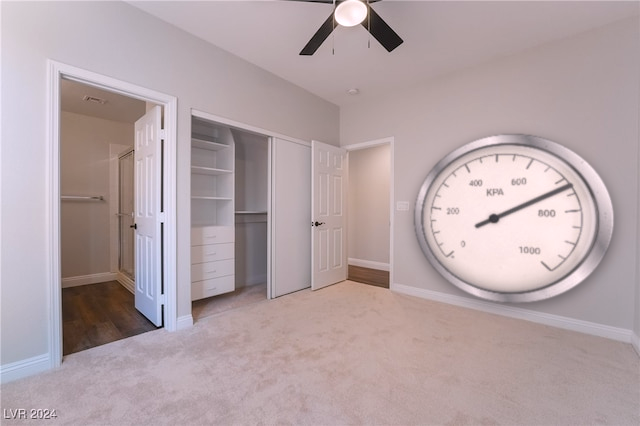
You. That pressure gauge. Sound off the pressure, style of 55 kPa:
725 kPa
